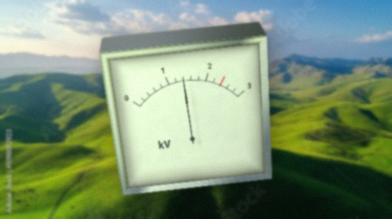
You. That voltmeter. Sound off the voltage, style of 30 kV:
1.4 kV
